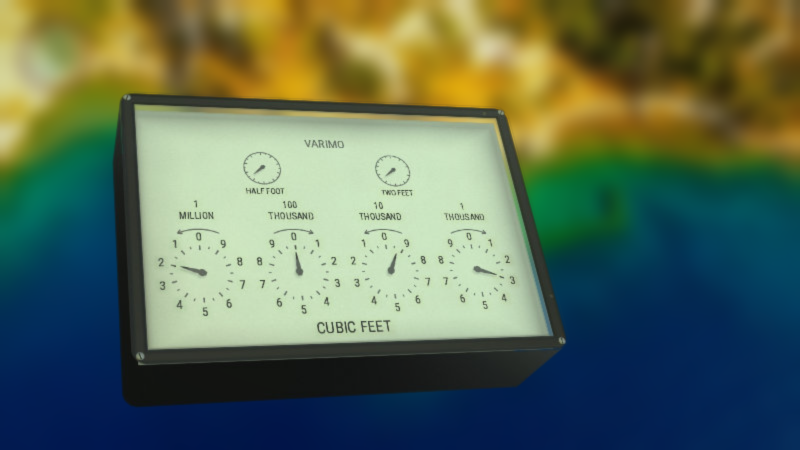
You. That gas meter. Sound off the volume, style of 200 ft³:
199300 ft³
